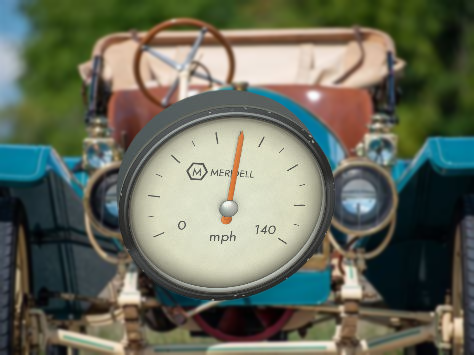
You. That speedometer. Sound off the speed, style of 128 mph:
70 mph
